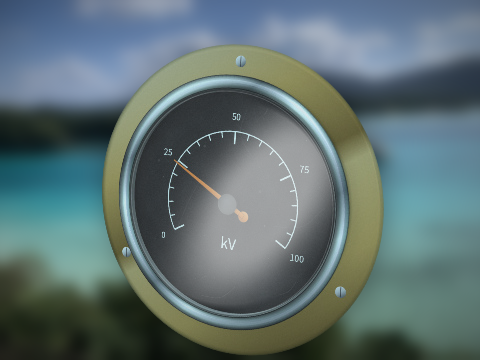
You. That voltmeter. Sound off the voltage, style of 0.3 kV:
25 kV
